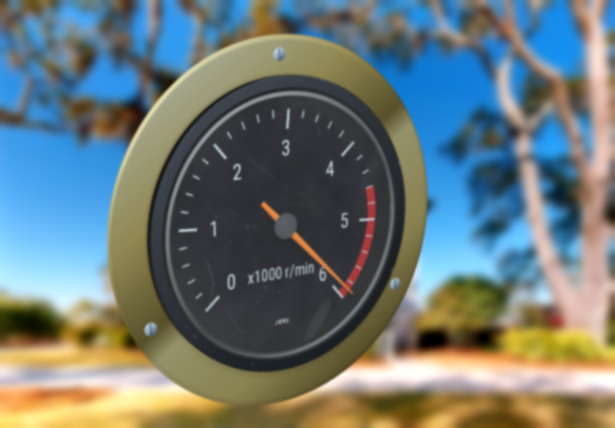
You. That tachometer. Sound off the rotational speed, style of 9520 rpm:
5900 rpm
